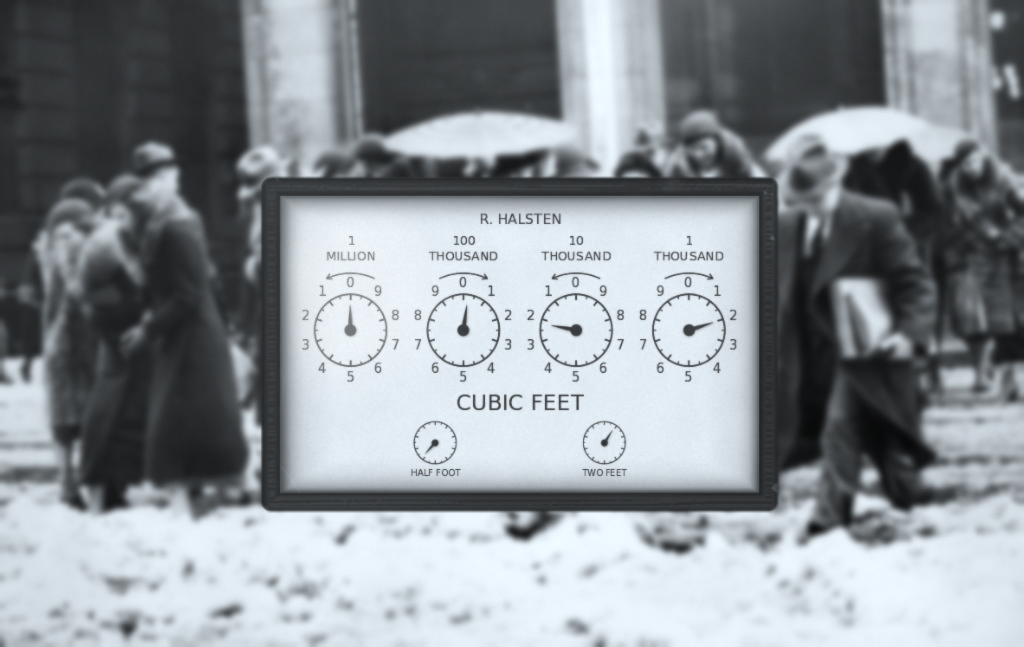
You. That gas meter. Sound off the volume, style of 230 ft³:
2200 ft³
